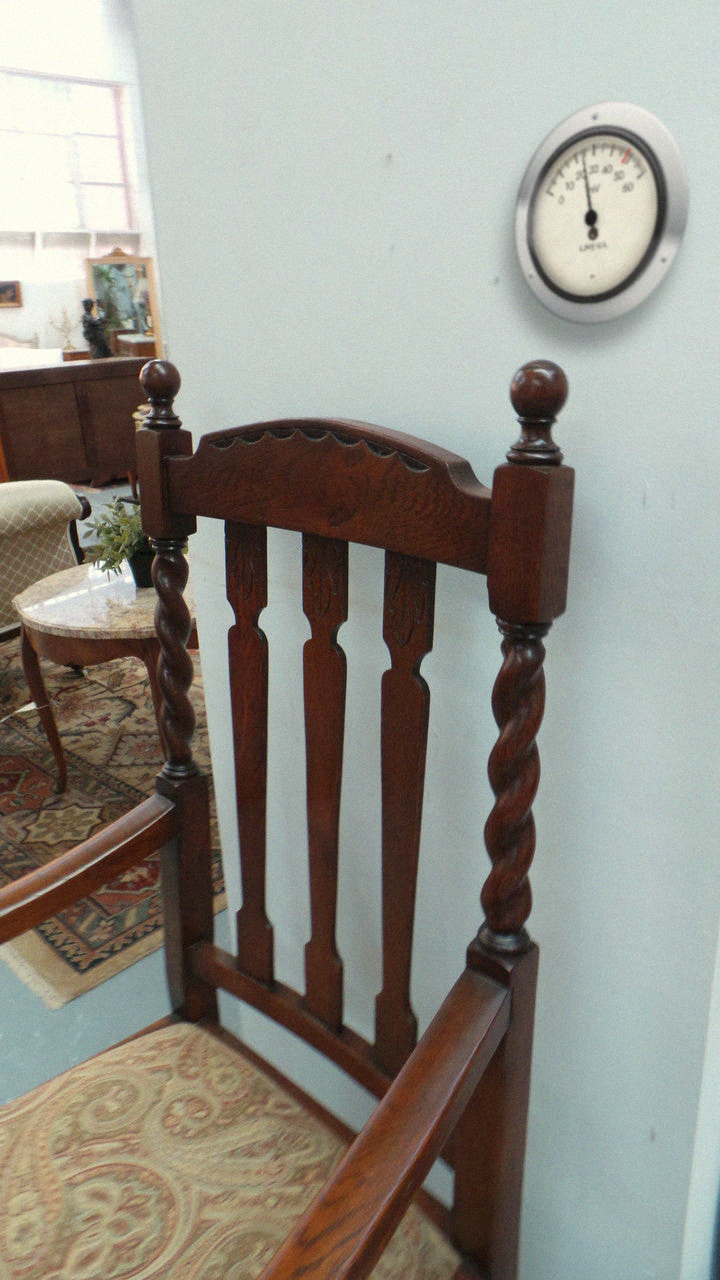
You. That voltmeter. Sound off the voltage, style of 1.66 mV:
25 mV
